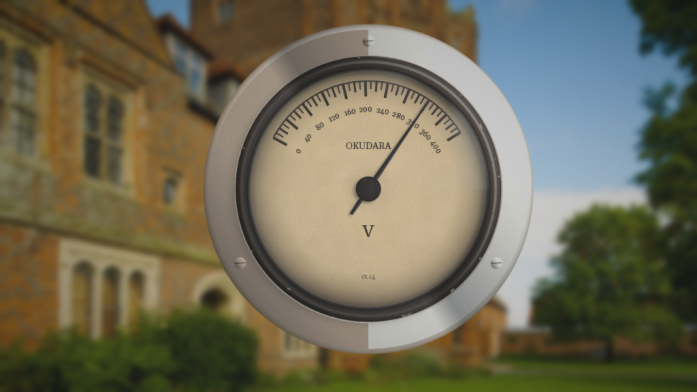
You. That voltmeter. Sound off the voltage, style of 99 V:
320 V
